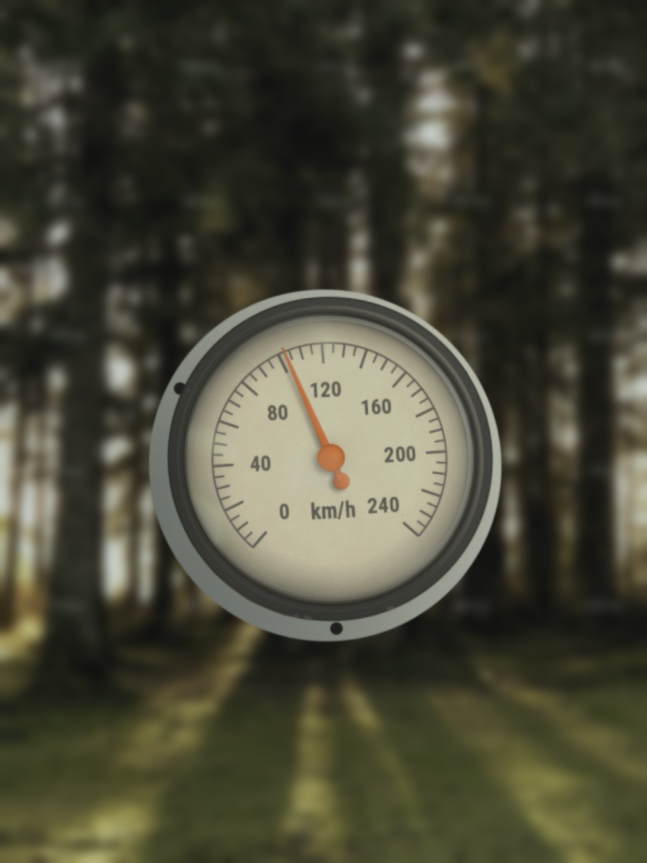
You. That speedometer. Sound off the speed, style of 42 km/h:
102.5 km/h
